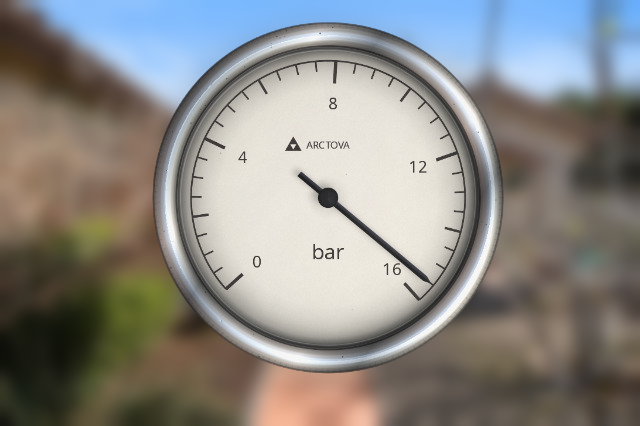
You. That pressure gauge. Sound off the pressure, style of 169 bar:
15.5 bar
